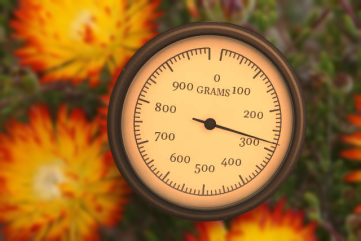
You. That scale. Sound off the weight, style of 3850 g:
280 g
